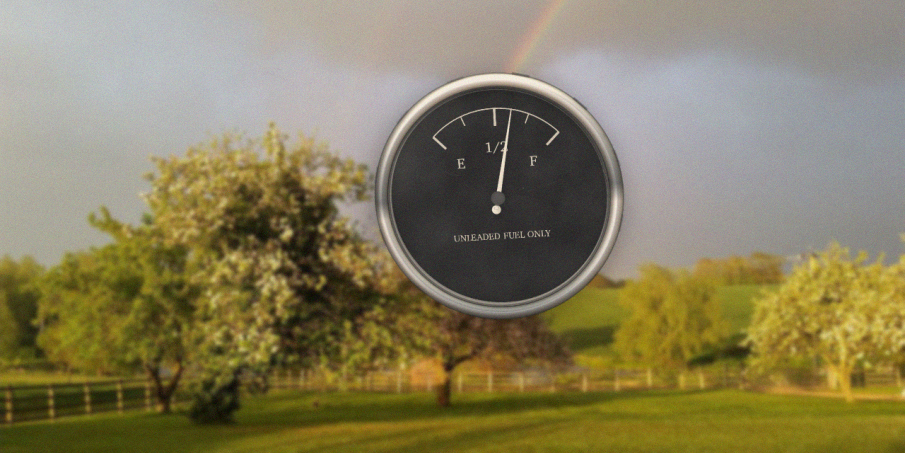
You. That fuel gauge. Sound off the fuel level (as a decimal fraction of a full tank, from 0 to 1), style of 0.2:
0.625
